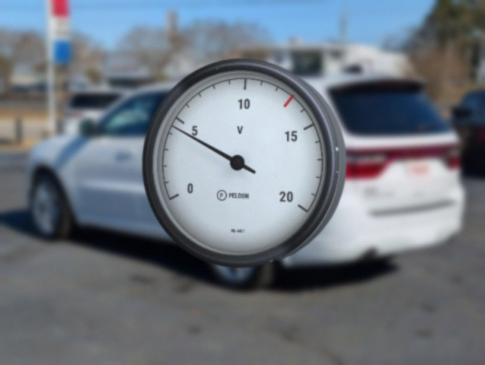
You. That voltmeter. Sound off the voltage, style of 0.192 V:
4.5 V
